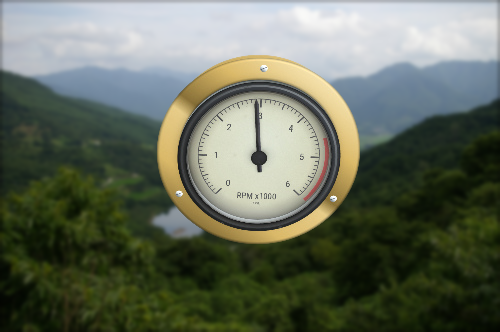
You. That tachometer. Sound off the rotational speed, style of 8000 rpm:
2900 rpm
